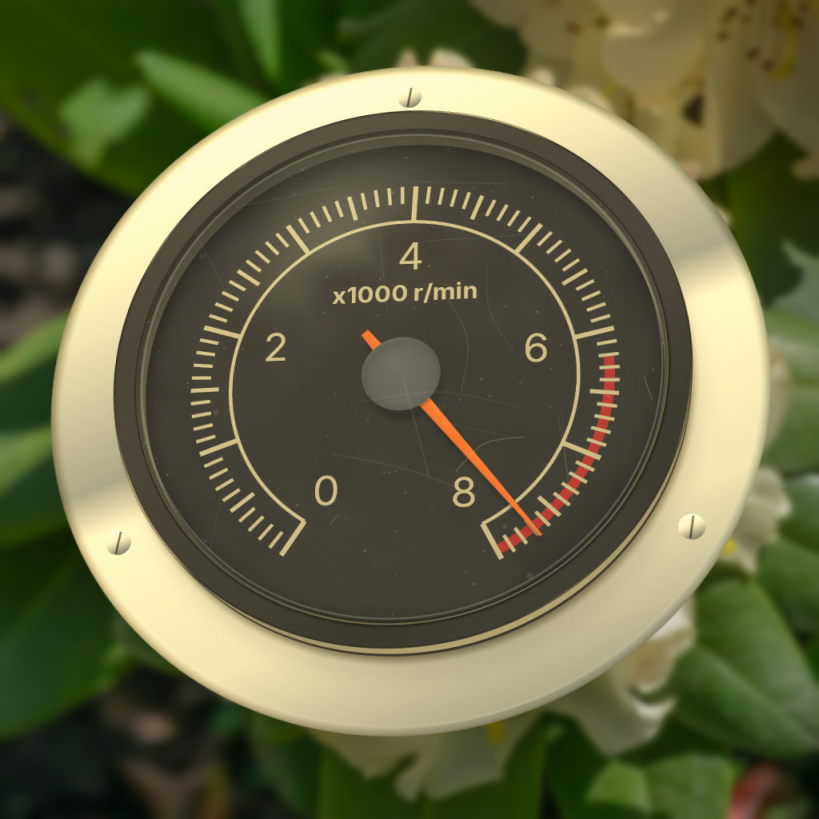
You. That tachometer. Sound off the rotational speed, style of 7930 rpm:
7700 rpm
